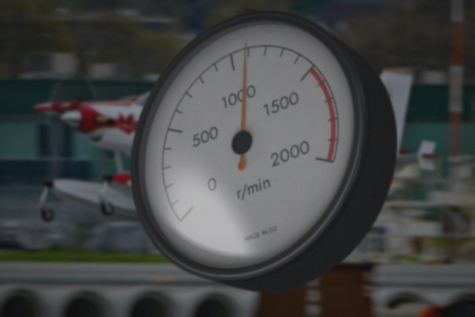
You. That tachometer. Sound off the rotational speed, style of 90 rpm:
1100 rpm
